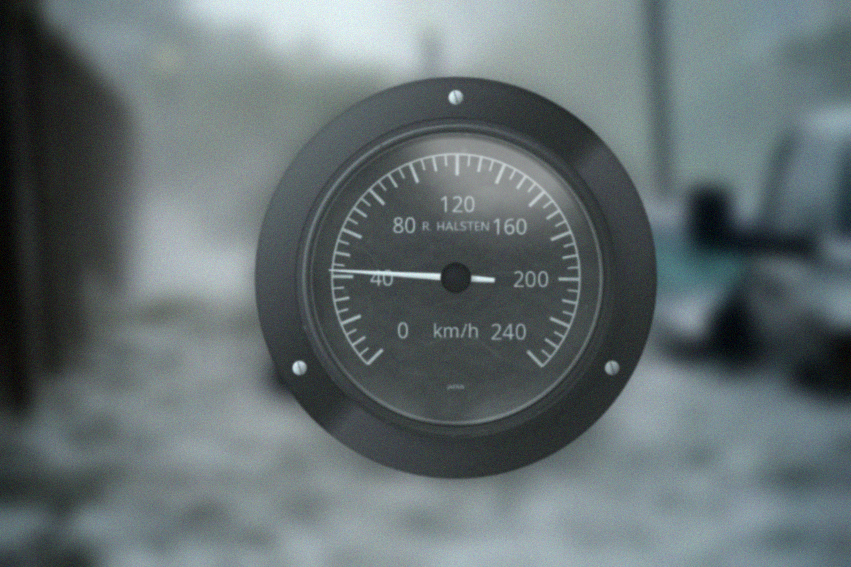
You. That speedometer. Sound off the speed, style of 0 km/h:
42.5 km/h
